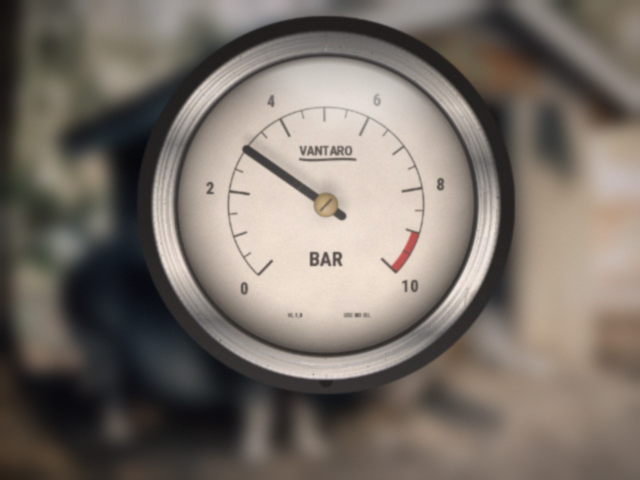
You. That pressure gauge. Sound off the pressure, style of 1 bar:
3 bar
